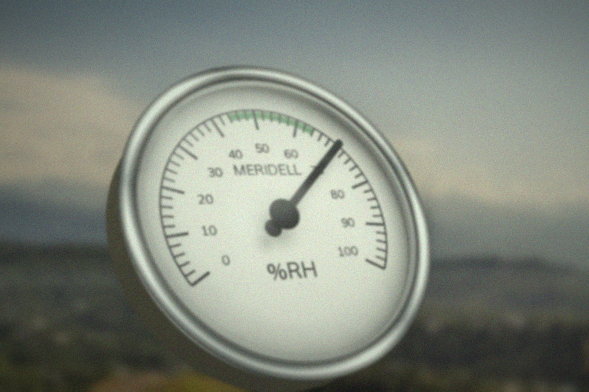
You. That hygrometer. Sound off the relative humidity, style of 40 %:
70 %
